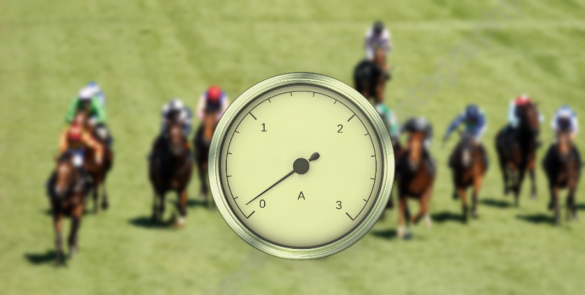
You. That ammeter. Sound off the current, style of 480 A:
0.1 A
